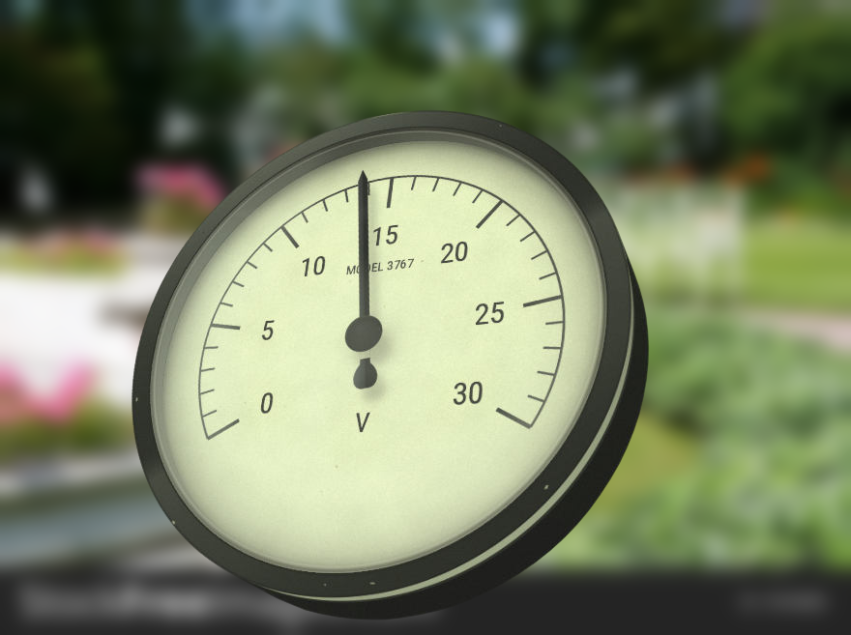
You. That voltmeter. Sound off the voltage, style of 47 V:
14 V
